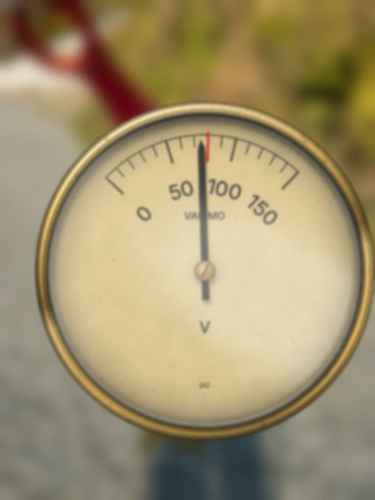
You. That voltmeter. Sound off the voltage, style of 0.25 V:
75 V
